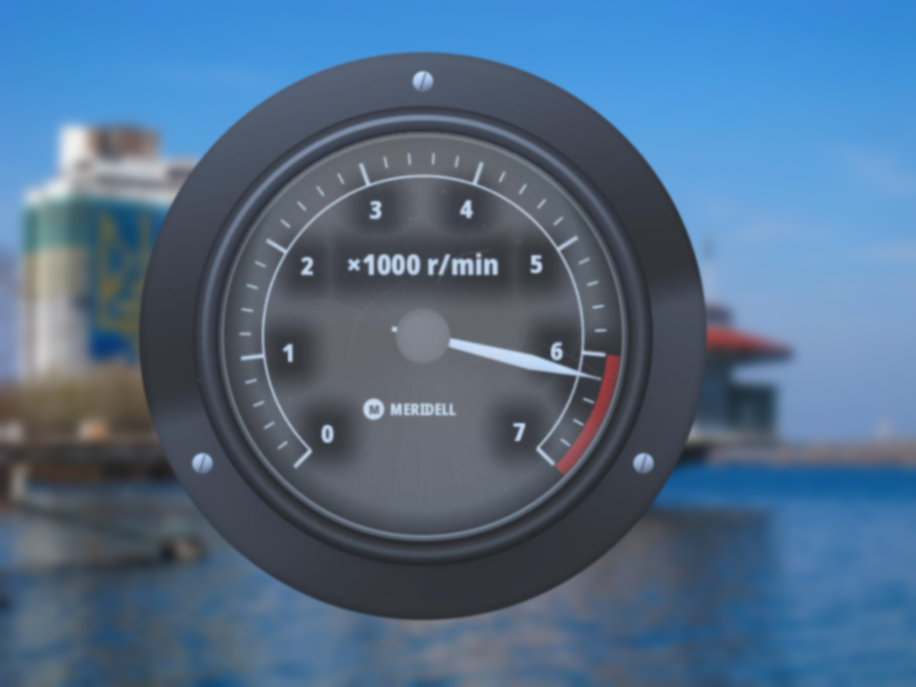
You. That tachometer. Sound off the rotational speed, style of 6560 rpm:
6200 rpm
